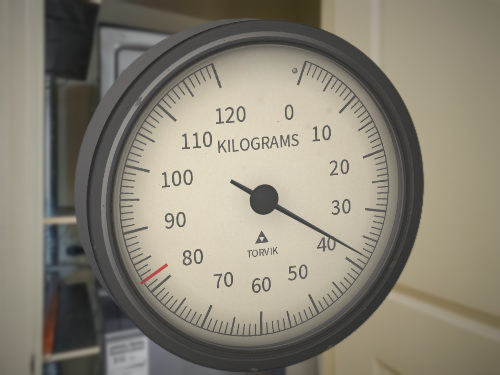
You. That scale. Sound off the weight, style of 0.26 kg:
38 kg
